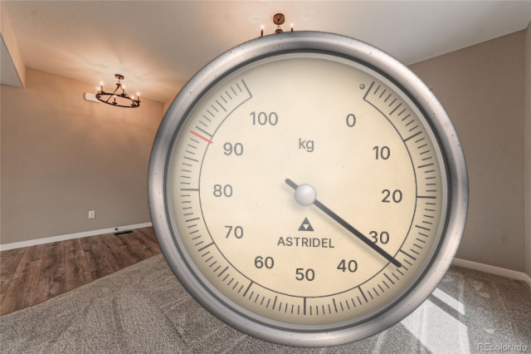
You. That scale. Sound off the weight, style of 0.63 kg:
32 kg
